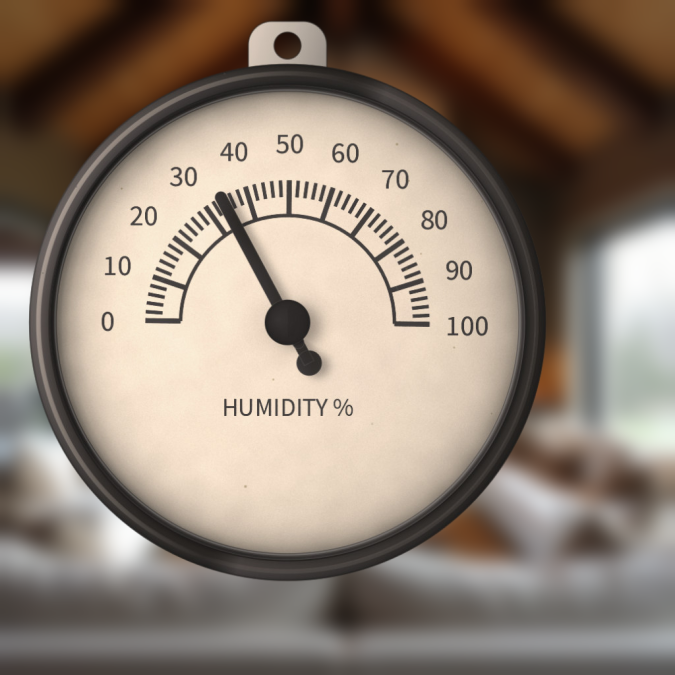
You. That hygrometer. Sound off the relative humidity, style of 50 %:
34 %
